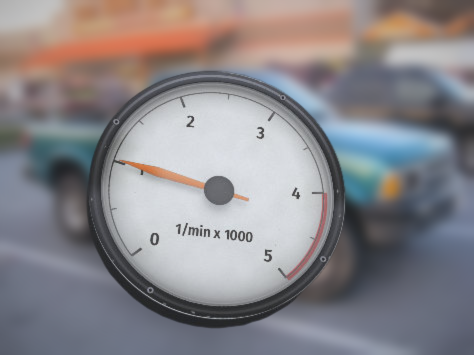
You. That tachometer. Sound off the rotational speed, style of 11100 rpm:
1000 rpm
